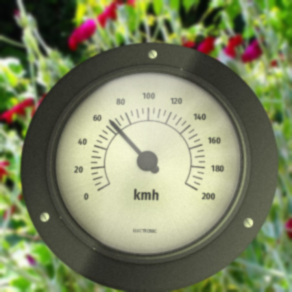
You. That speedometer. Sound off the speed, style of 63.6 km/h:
65 km/h
